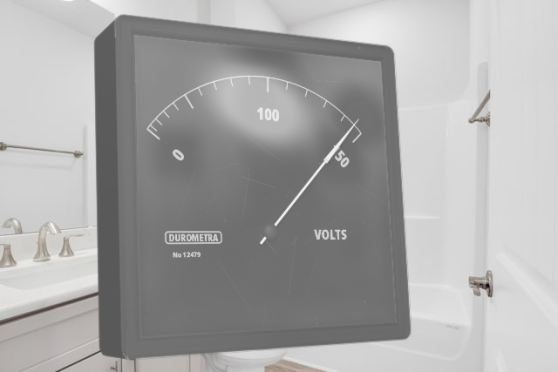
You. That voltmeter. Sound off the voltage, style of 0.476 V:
145 V
